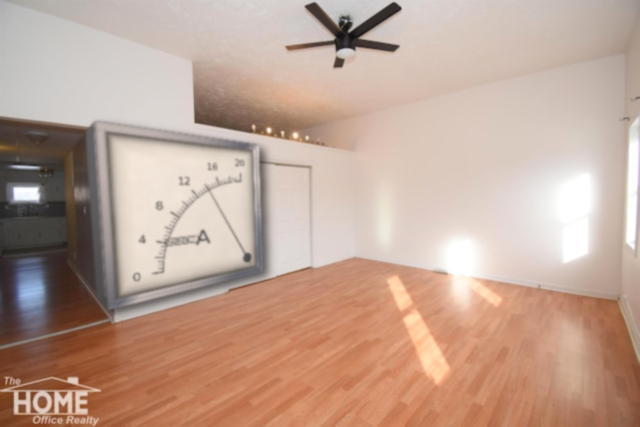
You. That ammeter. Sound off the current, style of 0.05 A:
14 A
